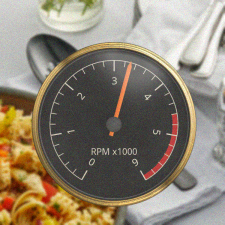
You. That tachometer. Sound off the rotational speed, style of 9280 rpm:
3300 rpm
